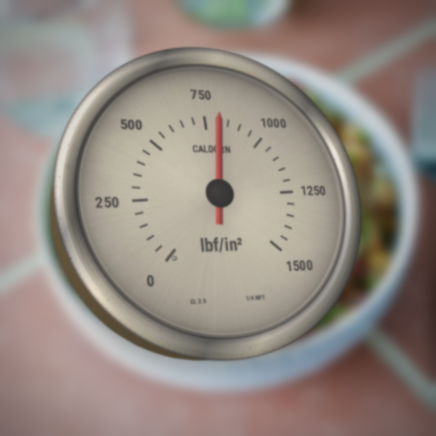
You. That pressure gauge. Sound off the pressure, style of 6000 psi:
800 psi
